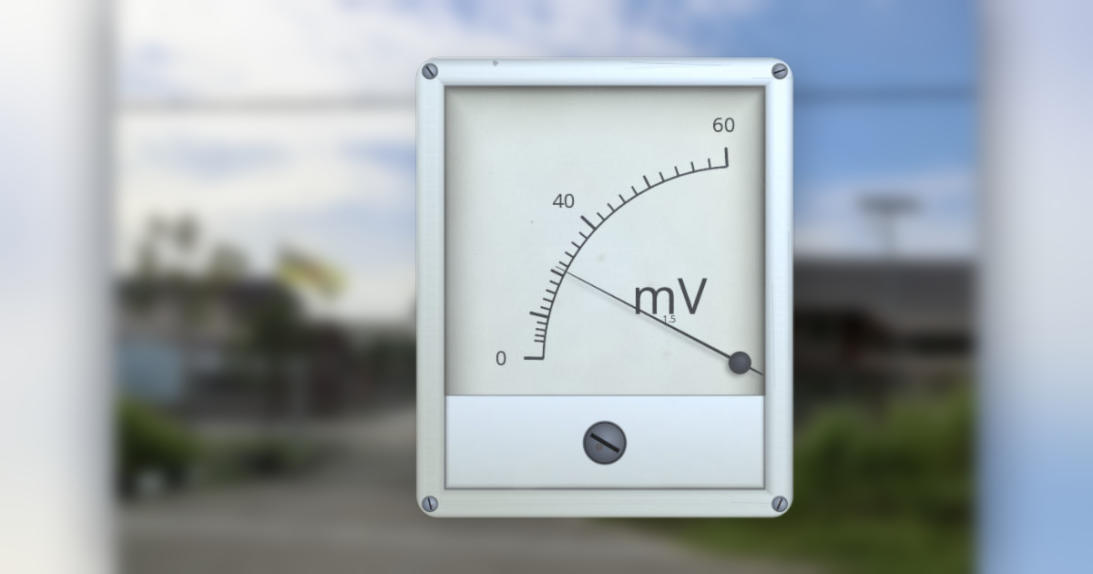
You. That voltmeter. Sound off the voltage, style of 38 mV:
31 mV
